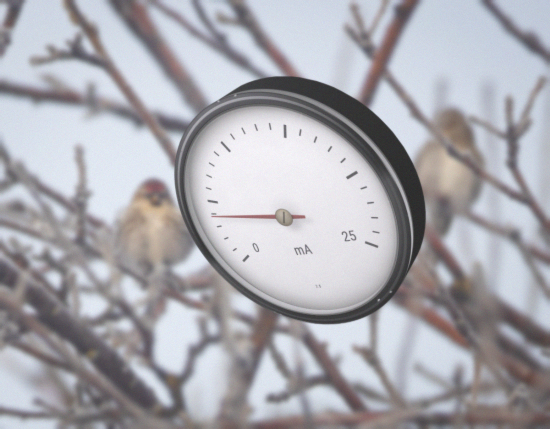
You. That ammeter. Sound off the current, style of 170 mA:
4 mA
